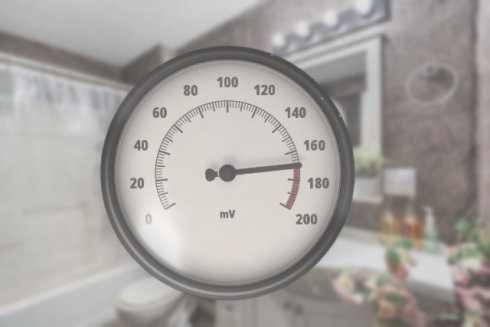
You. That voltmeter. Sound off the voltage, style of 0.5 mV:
170 mV
